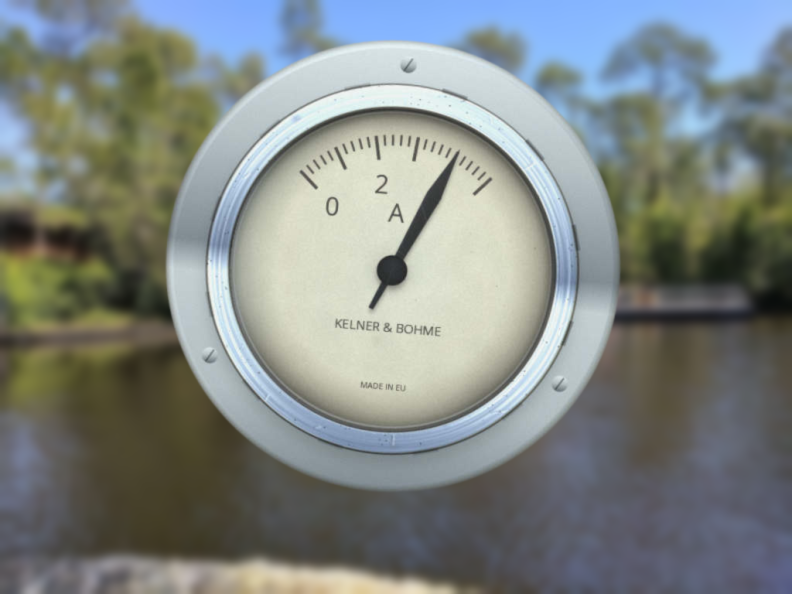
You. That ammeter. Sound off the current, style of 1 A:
4 A
